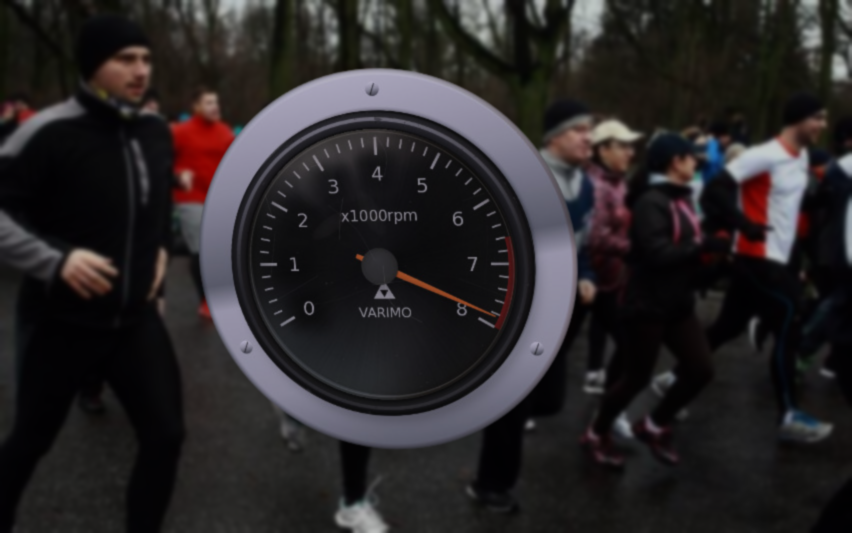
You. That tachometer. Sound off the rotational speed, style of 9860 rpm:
7800 rpm
